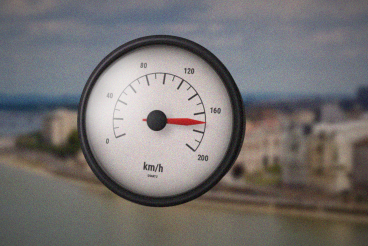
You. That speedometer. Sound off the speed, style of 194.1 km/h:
170 km/h
